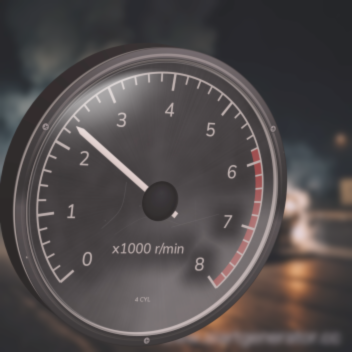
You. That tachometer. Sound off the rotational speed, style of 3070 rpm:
2300 rpm
